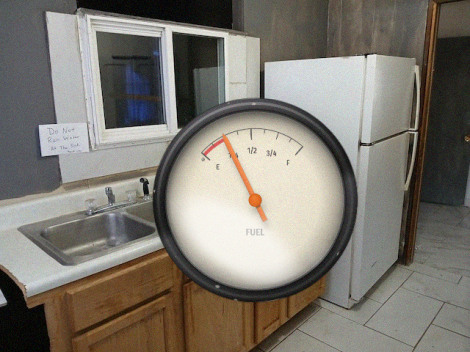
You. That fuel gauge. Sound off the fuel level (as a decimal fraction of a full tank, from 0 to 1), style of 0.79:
0.25
